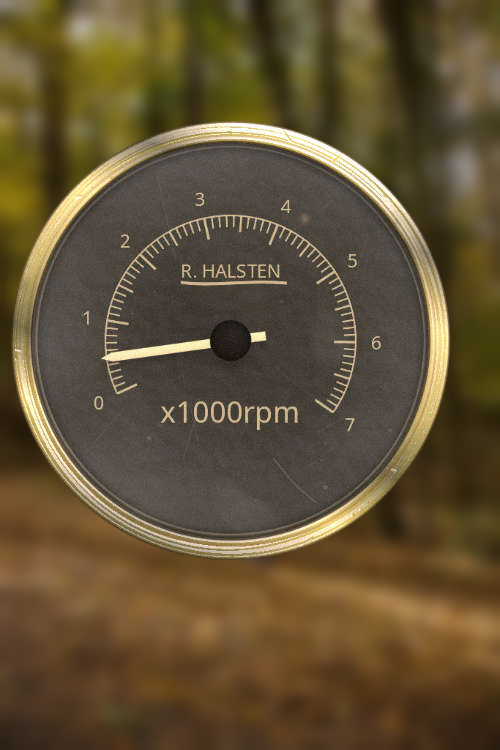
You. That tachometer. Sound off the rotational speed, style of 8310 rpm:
500 rpm
